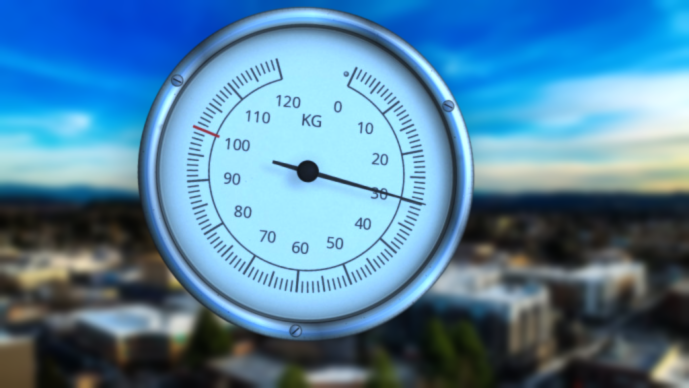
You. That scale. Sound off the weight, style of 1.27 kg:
30 kg
